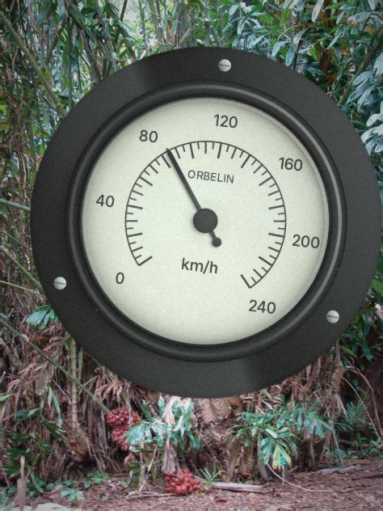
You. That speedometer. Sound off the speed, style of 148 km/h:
85 km/h
